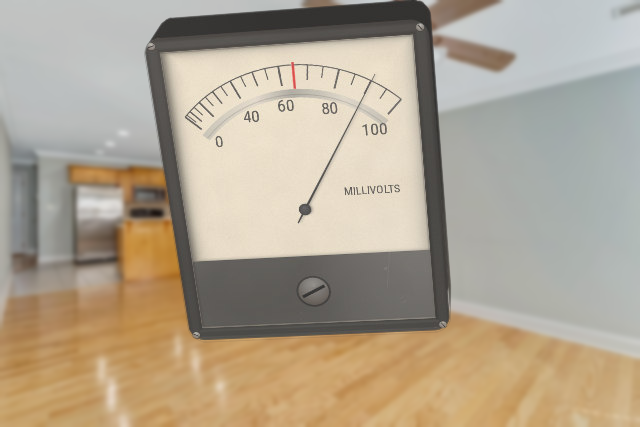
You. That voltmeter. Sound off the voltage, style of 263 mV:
90 mV
